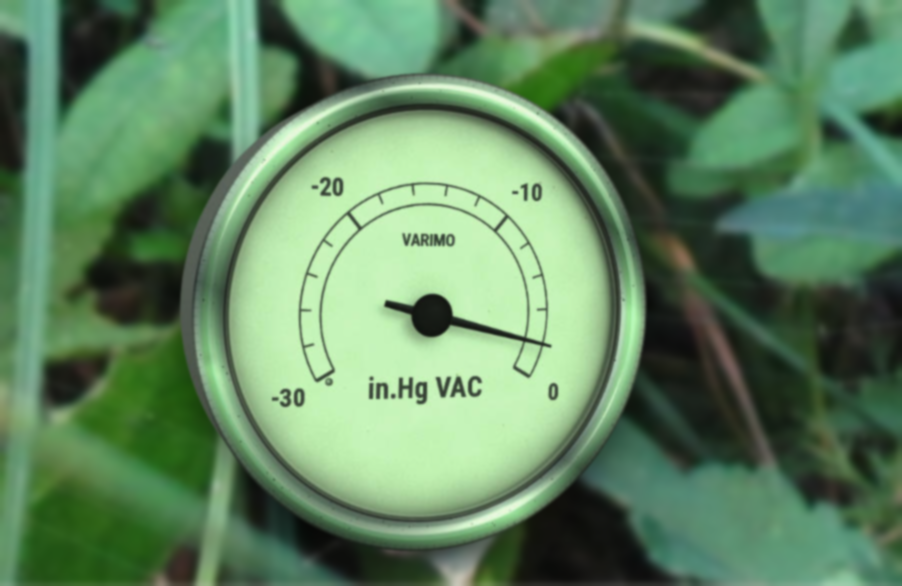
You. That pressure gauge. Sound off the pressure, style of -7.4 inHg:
-2 inHg
